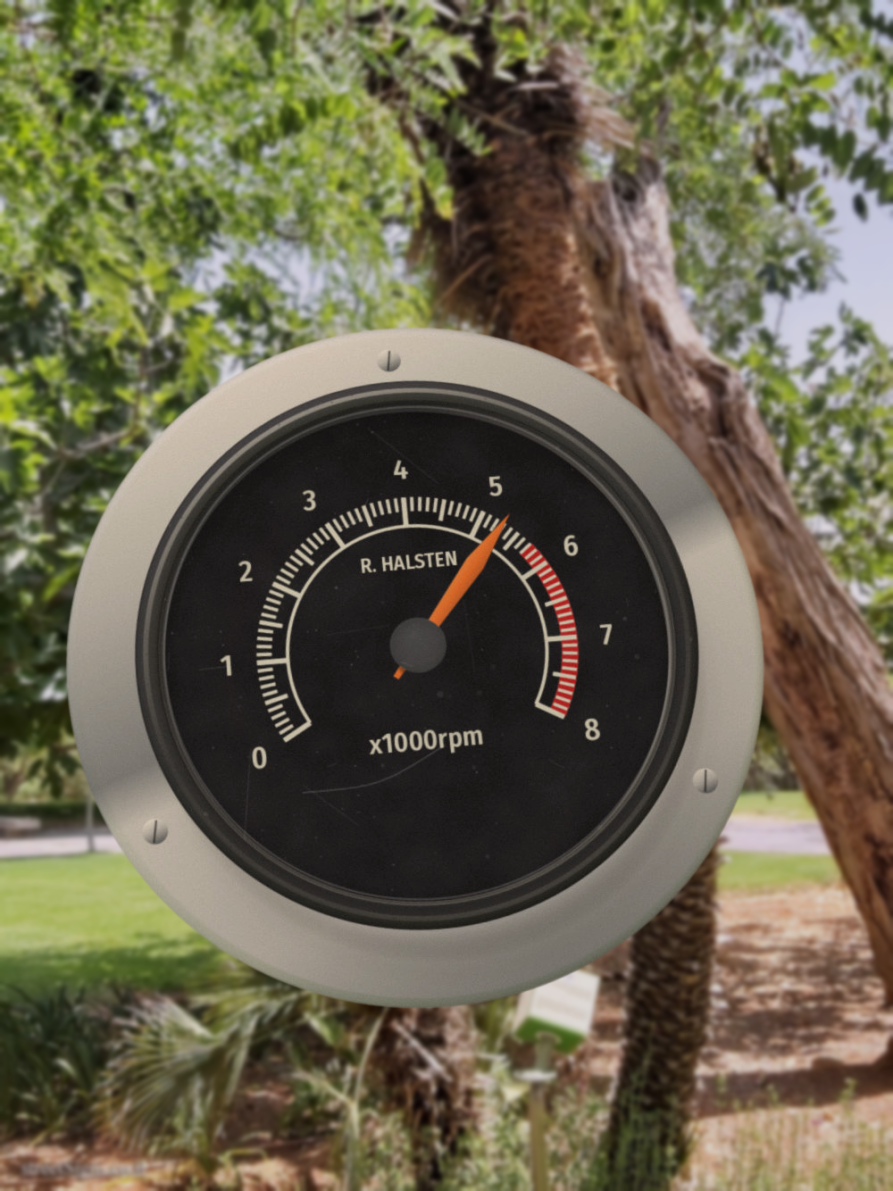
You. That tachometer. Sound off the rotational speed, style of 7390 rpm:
5300 rpm
